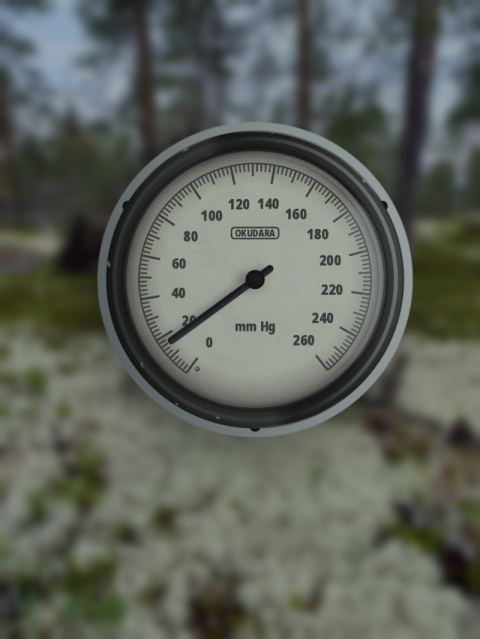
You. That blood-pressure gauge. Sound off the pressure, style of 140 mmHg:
16 mmHg
